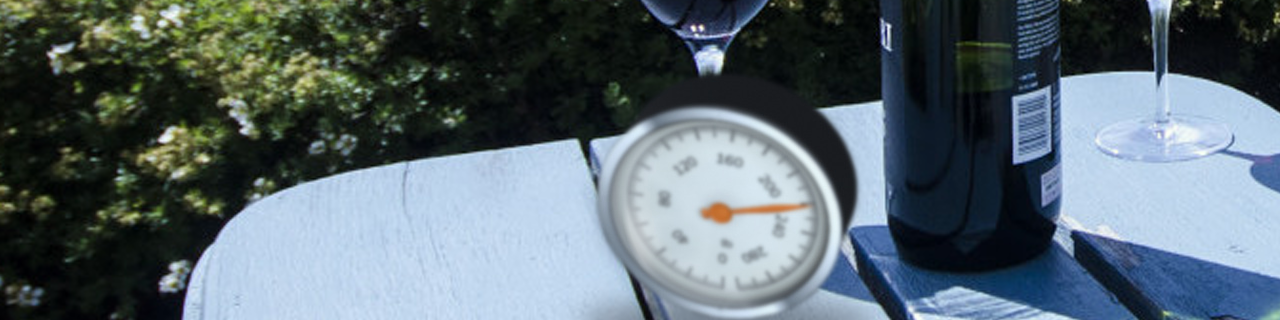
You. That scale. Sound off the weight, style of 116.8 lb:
220 lb
